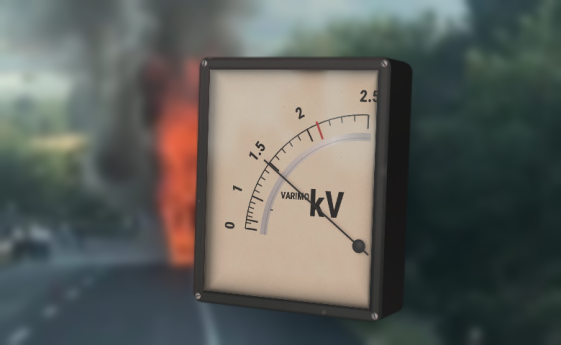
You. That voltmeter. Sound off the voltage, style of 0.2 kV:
1.5 kV
